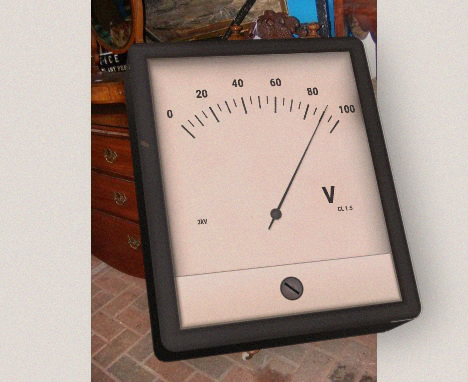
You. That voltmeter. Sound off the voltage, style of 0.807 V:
90 V
